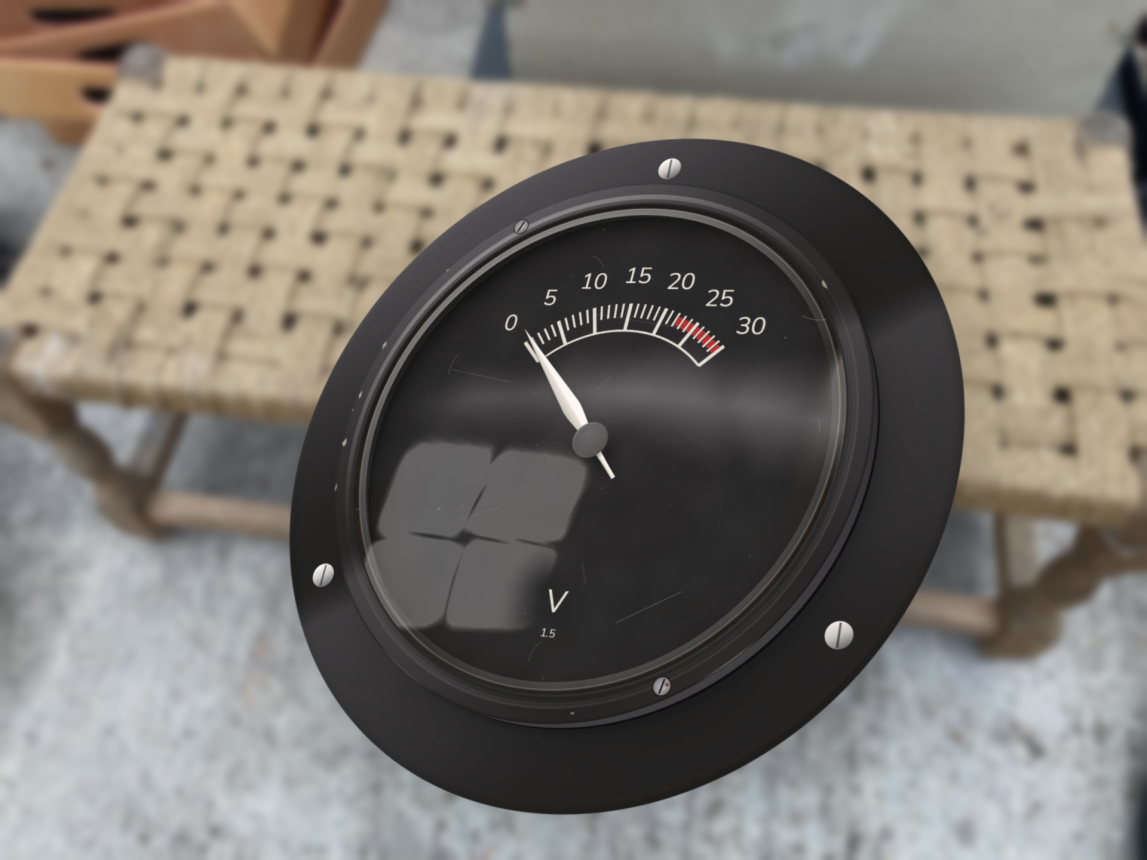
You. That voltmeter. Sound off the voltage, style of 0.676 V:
1 V
